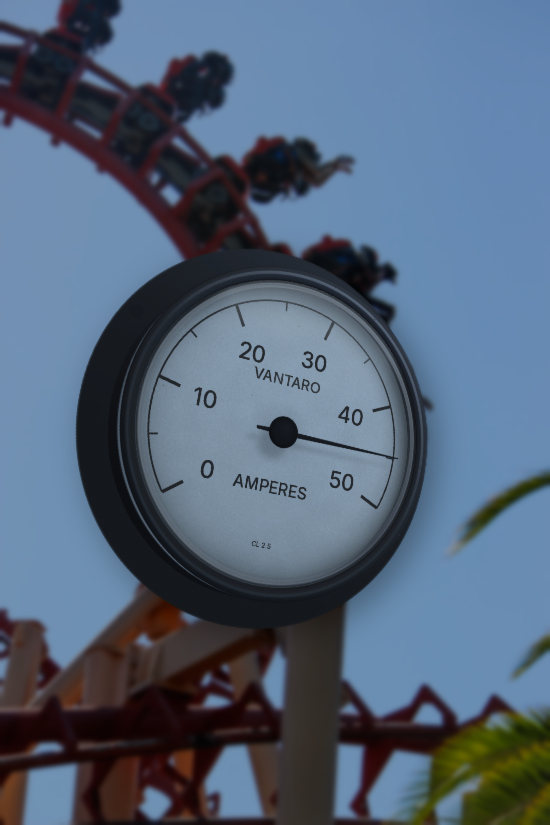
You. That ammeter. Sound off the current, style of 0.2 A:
45 A
